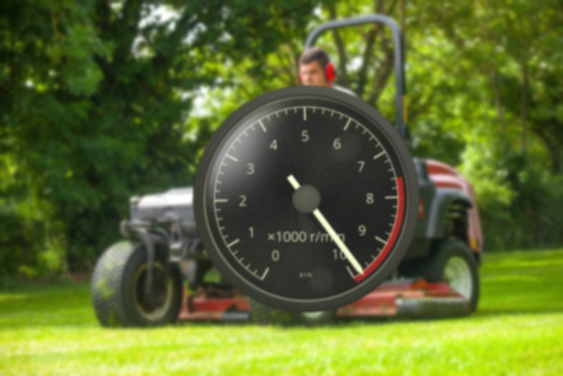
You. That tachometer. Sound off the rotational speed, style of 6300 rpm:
9800 rpm
